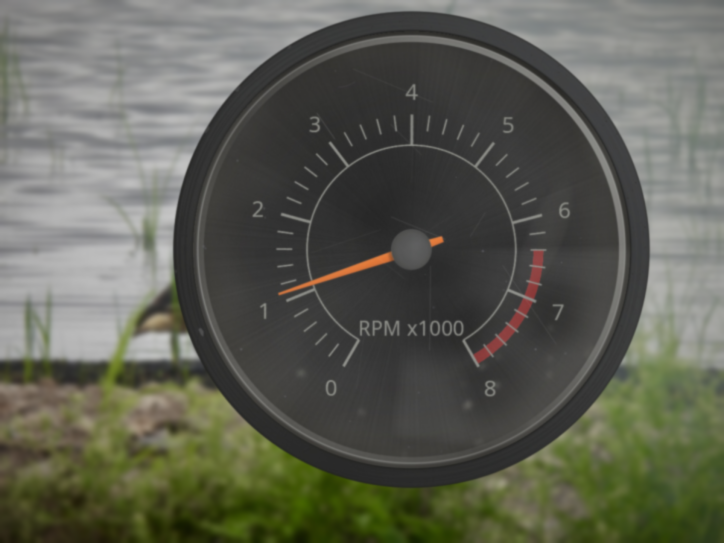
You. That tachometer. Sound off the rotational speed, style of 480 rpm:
1100 rpm
